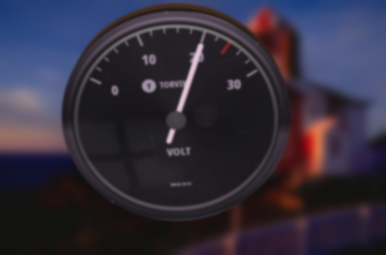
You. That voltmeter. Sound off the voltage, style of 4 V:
20 V
